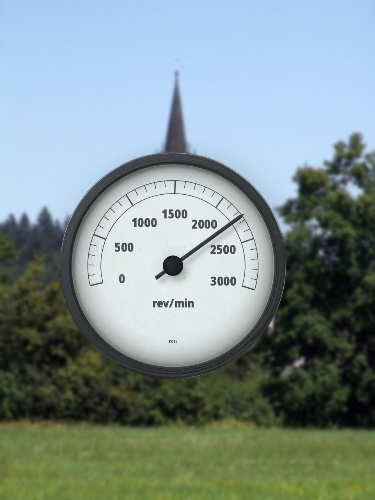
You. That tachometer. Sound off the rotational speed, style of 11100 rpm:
2250 rpm
